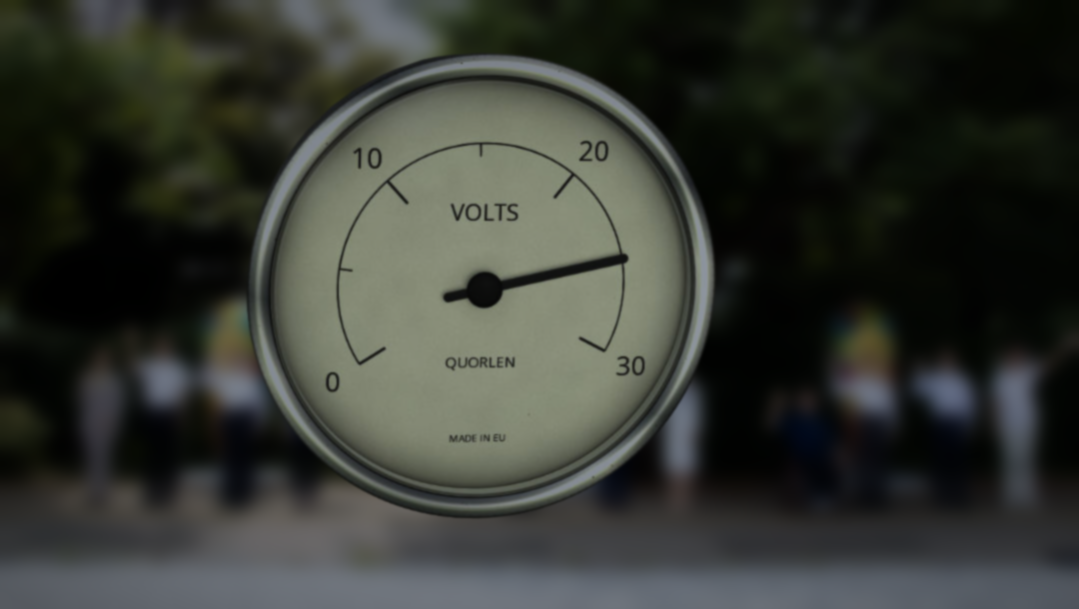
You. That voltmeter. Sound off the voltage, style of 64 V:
25 V
